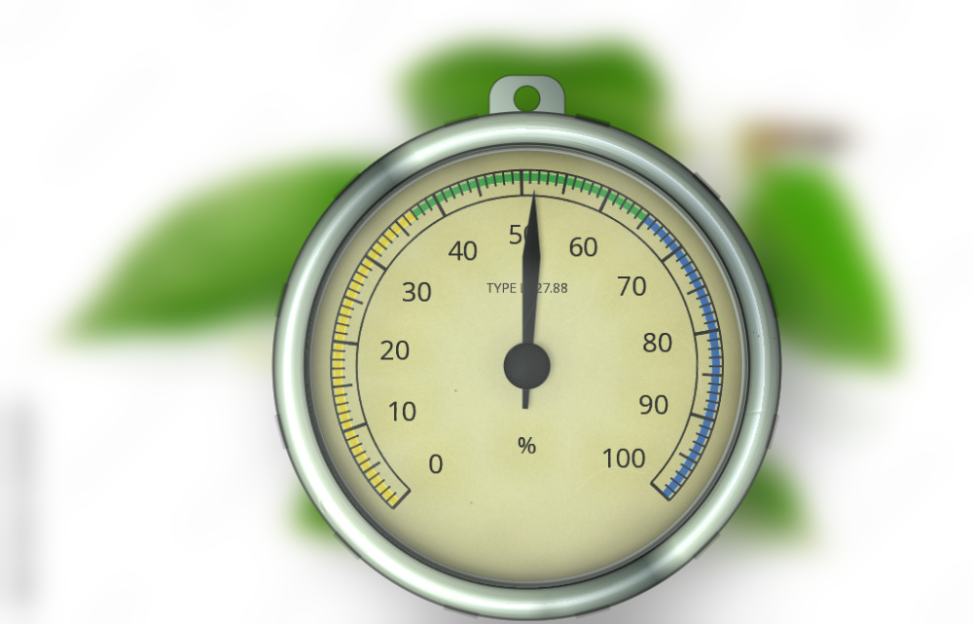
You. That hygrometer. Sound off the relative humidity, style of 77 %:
51.5 %
